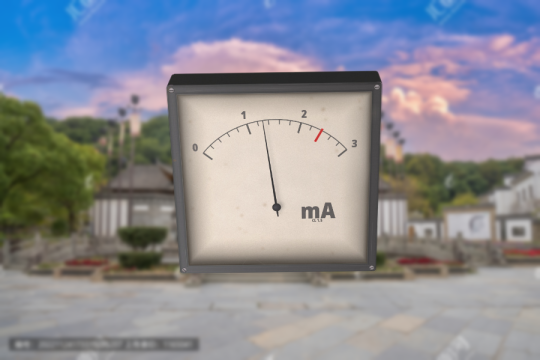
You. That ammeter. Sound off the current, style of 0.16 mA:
1.3 mA
